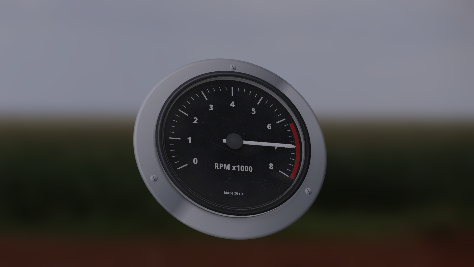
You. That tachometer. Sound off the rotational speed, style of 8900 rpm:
7000 rpm
